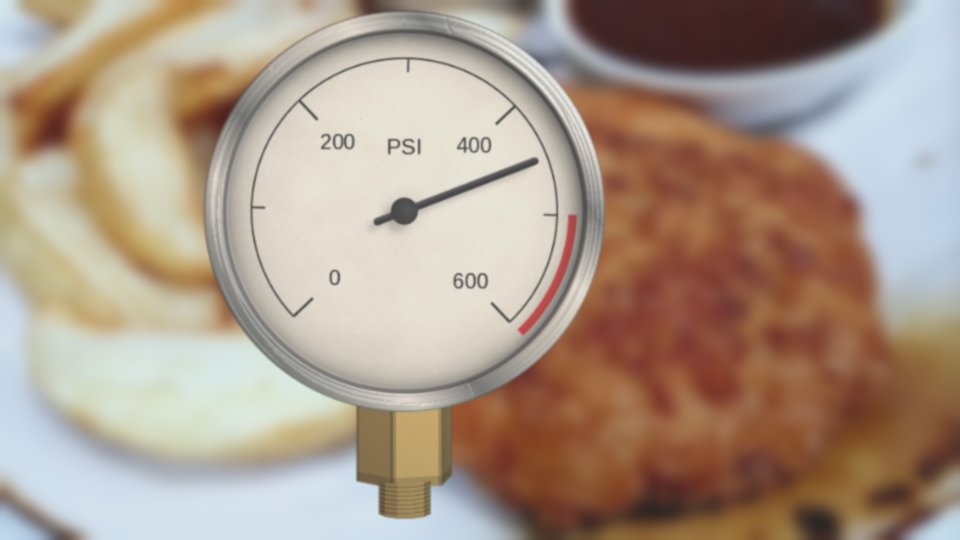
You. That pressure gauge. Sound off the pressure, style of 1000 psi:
450 psi
